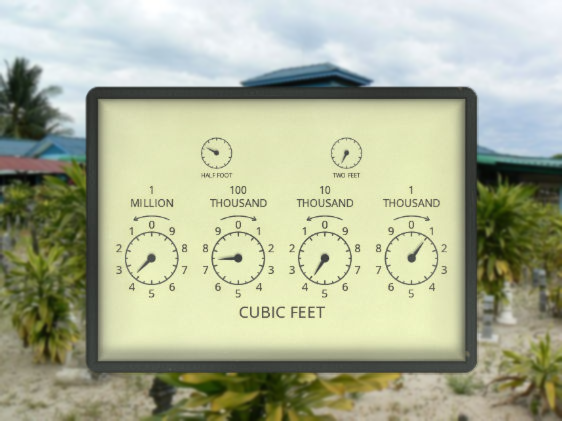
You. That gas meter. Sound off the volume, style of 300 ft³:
374100 ft³
